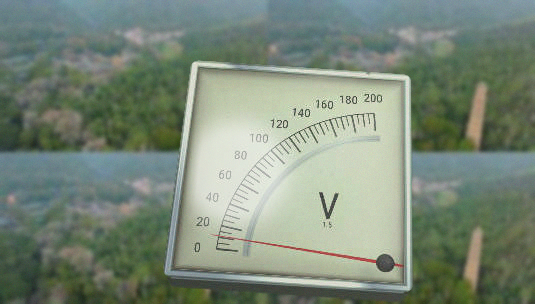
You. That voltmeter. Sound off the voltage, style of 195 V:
10 V
